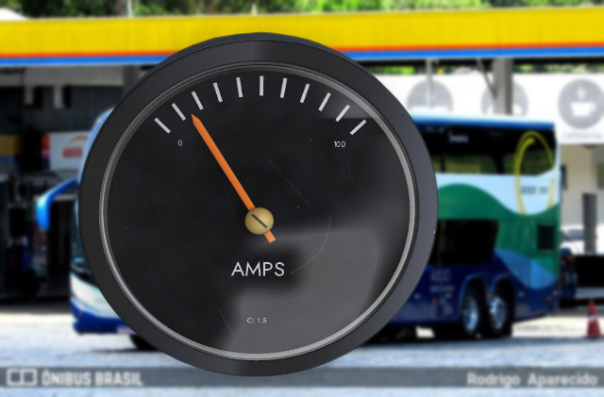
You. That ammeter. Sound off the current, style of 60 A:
15 A
